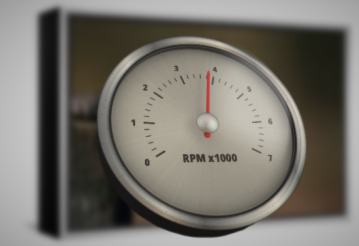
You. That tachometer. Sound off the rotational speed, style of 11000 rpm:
3800 rpm
